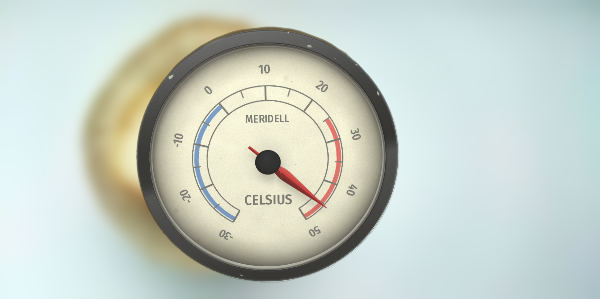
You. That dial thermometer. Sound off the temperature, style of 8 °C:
45 °C
